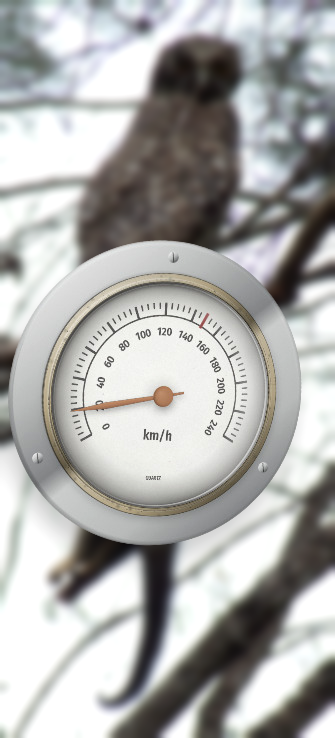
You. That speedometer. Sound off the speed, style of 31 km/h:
20 km/h
